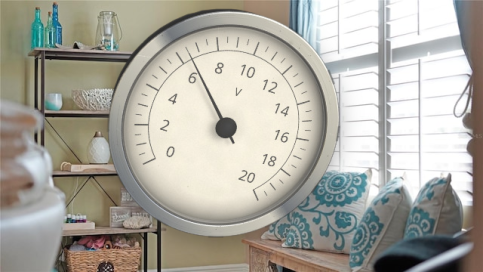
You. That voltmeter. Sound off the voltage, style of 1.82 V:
6.5 V
